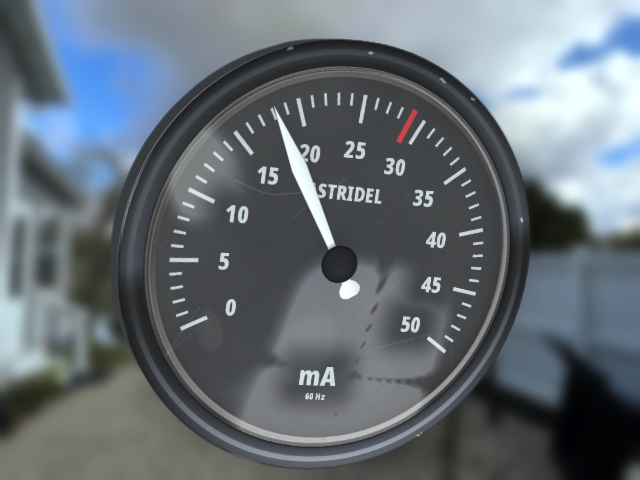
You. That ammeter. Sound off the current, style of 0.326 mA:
18 mA
